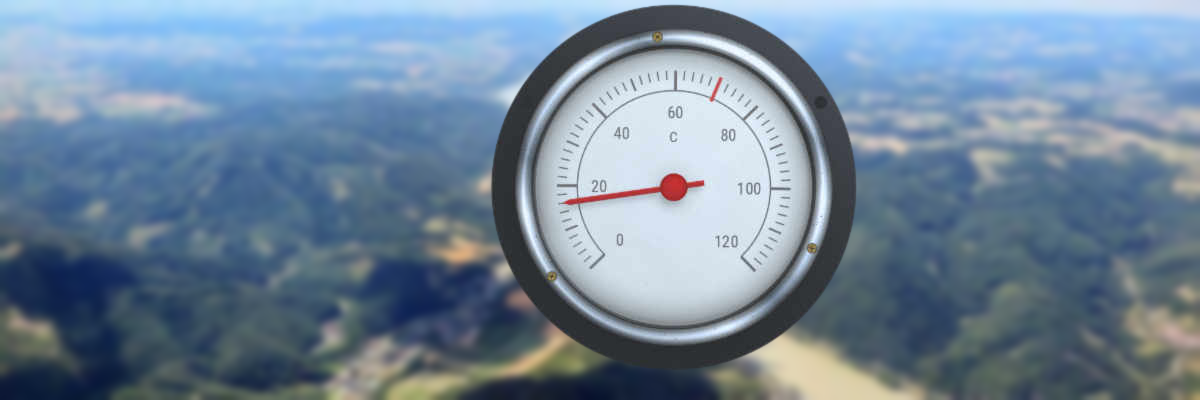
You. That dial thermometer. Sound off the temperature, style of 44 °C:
16 °C
